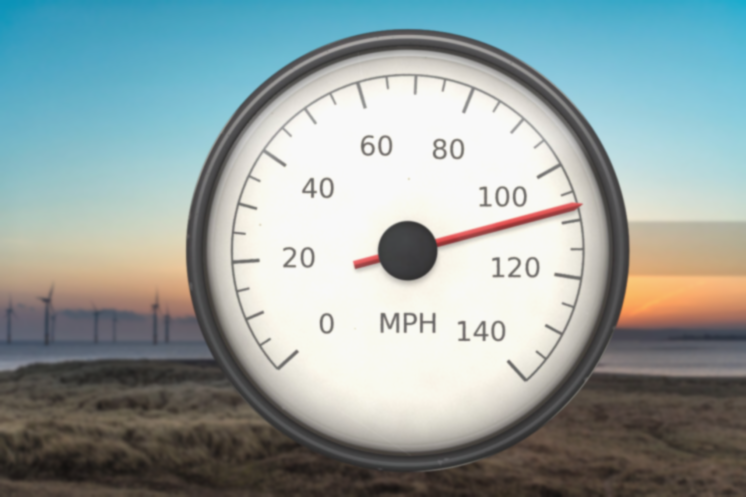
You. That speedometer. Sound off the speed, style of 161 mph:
107.5 mph
